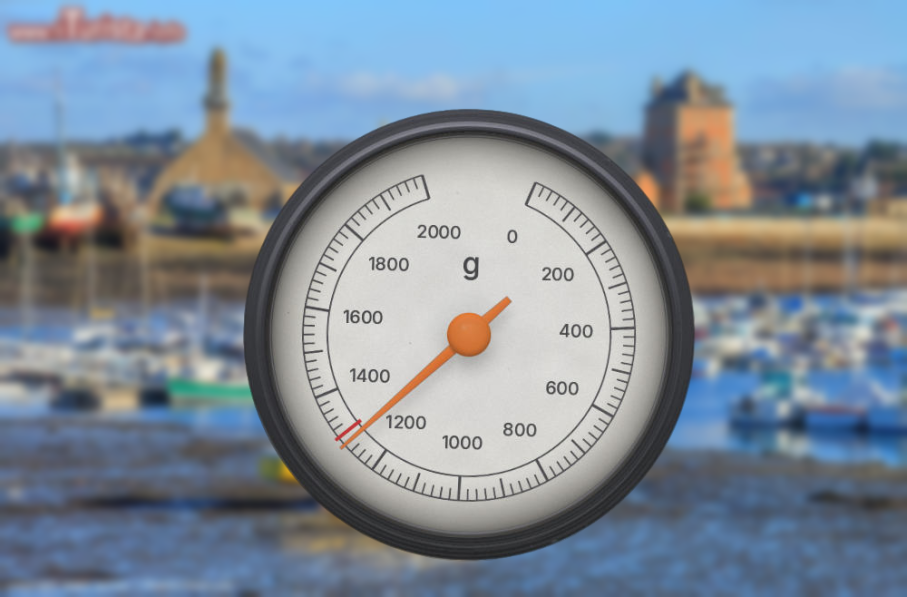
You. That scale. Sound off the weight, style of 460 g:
1280 g
